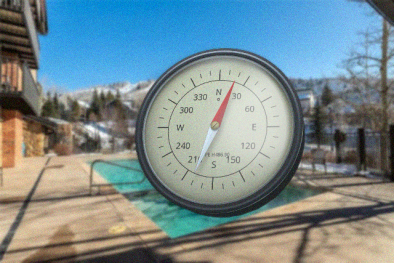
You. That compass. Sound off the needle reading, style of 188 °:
20 °
